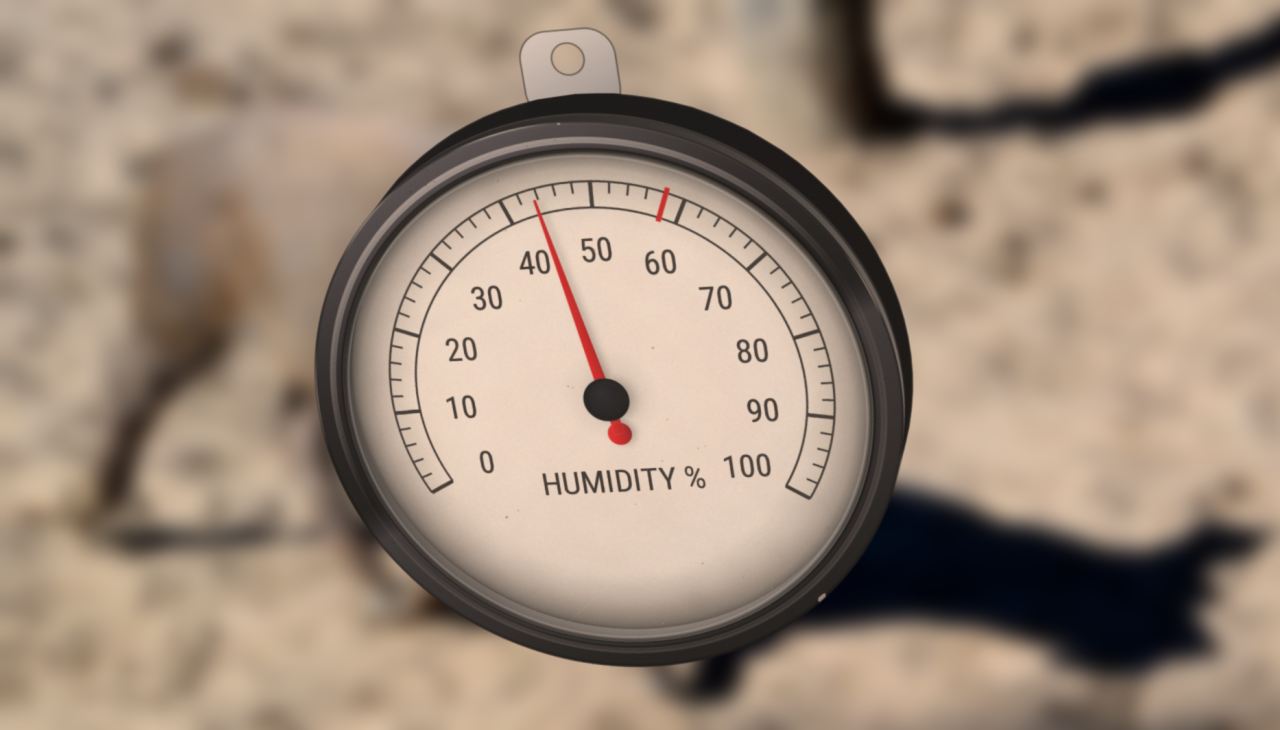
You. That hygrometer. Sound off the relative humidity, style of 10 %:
44 %
